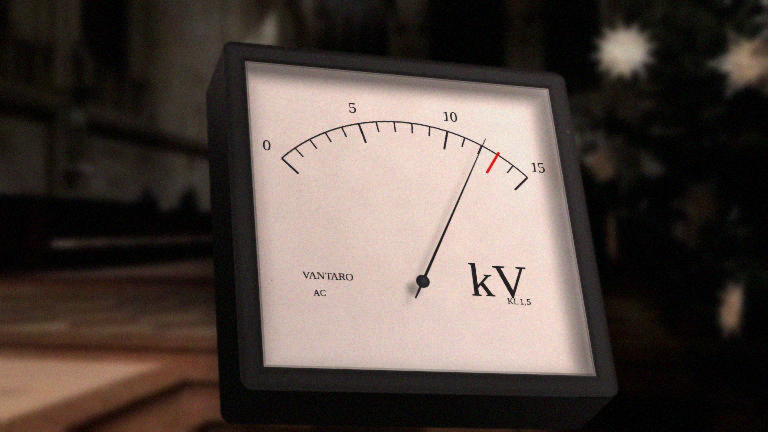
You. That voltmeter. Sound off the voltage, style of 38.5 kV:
12 kV
